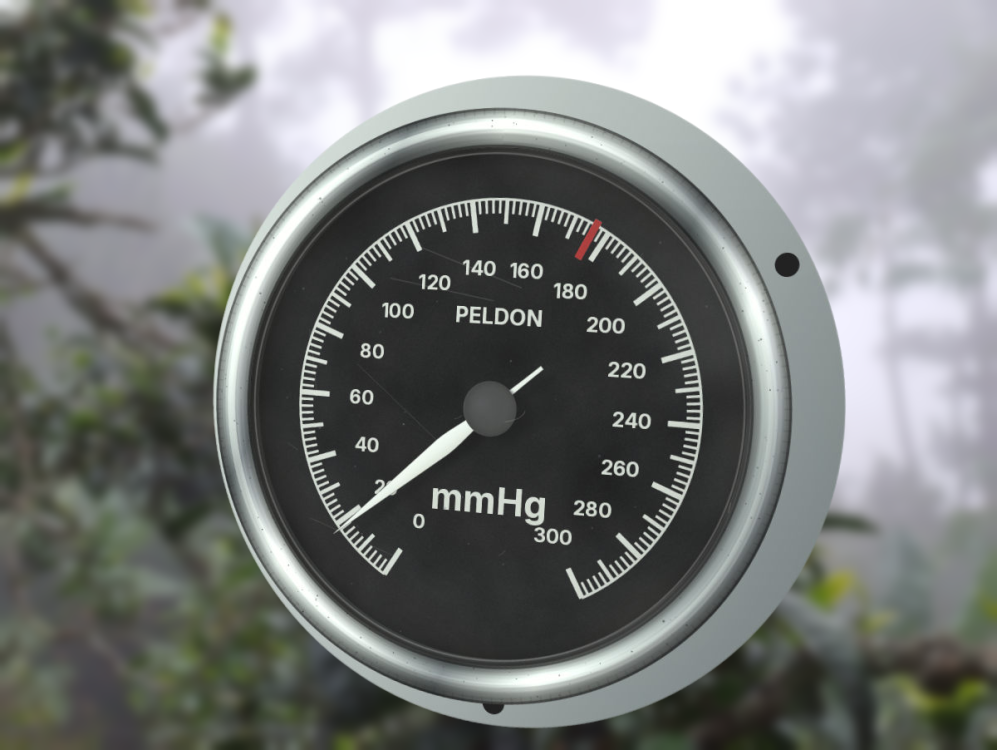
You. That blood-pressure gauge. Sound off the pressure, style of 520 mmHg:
18 mmHg
